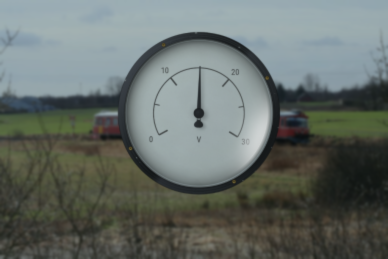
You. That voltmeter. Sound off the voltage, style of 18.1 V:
15 V
